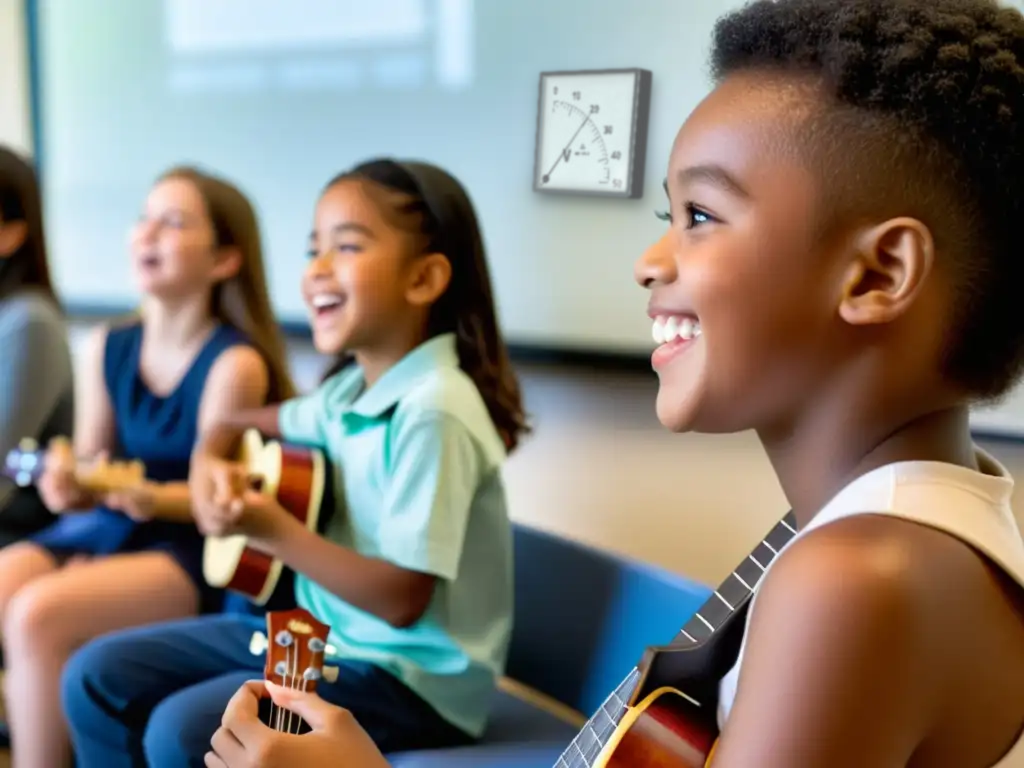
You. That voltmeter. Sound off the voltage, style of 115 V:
20 V
